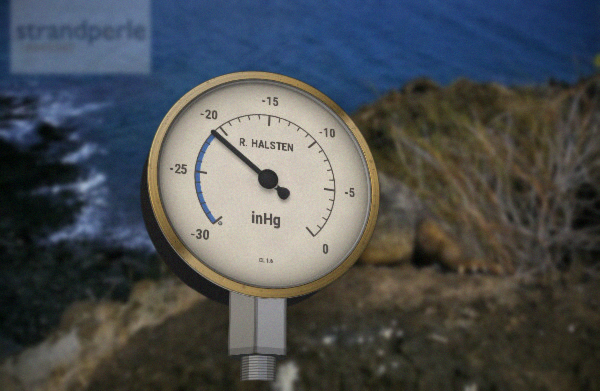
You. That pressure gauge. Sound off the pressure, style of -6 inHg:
-21 inHg
